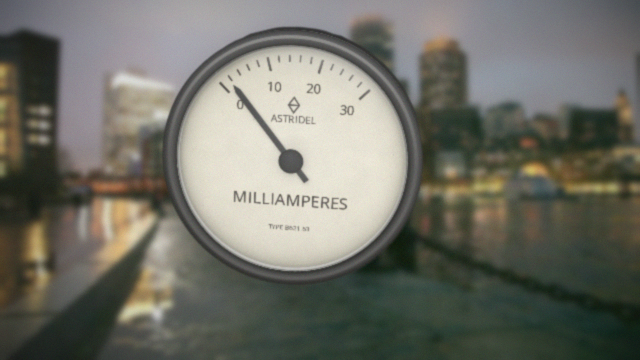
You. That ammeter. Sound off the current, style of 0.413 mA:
2 mA
